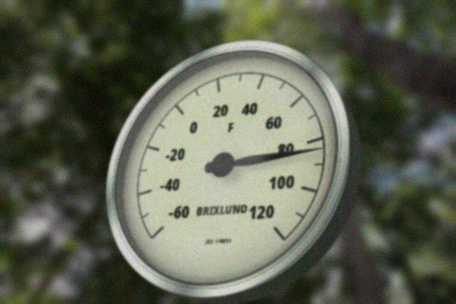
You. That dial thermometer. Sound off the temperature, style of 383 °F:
85 °F
